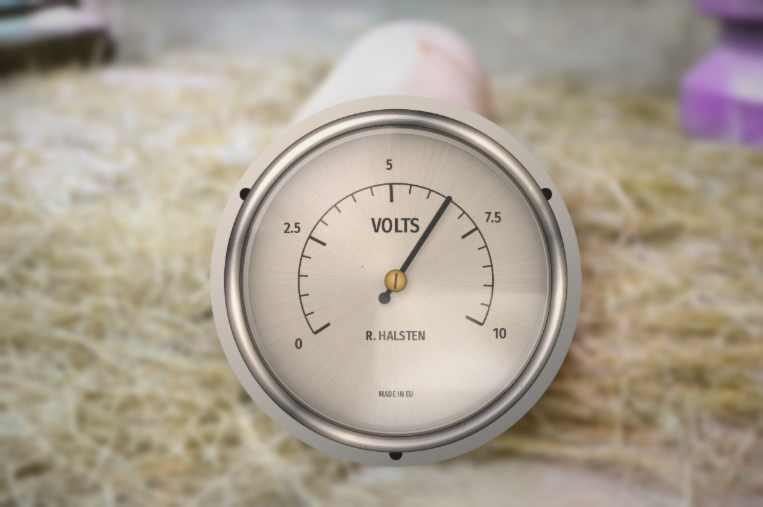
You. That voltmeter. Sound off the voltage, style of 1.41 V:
6.5 V
